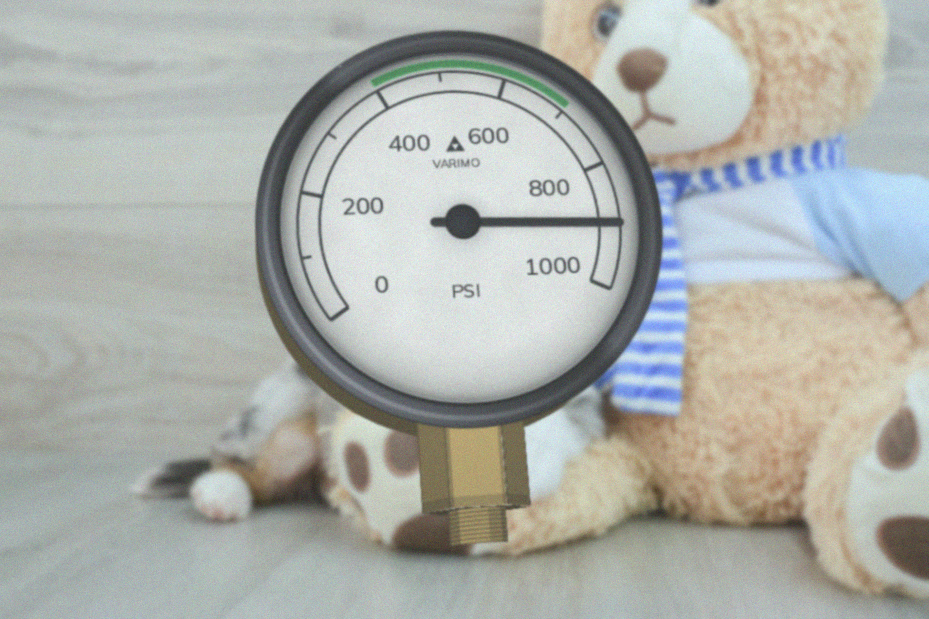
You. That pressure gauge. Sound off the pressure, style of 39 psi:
900 psi
